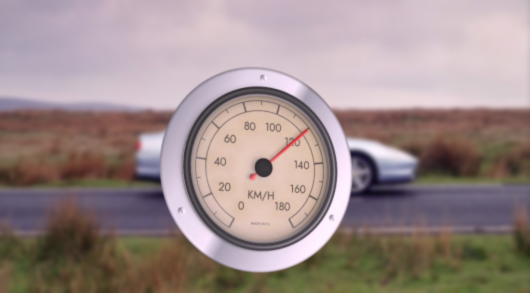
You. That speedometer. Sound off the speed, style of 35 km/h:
120 km/h
